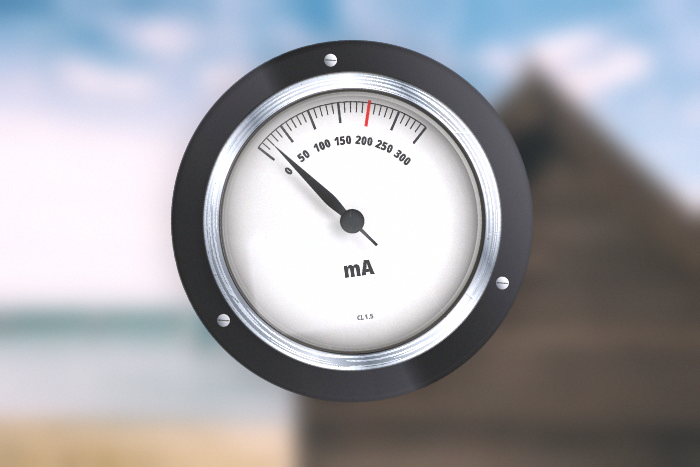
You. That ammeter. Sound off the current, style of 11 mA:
20 mA
